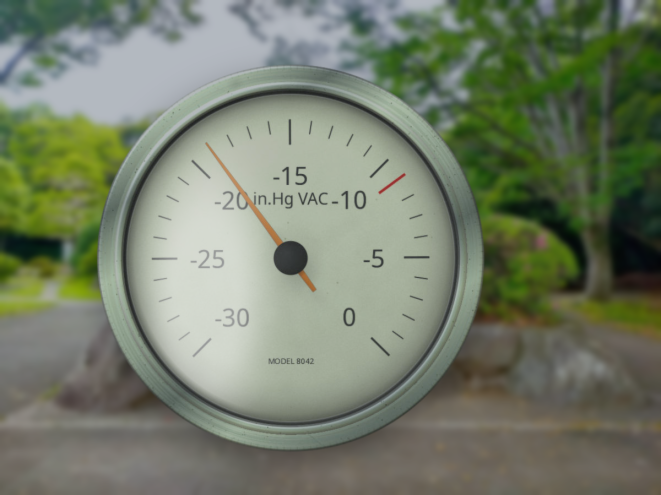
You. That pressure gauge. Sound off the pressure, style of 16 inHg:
-19 inHg
